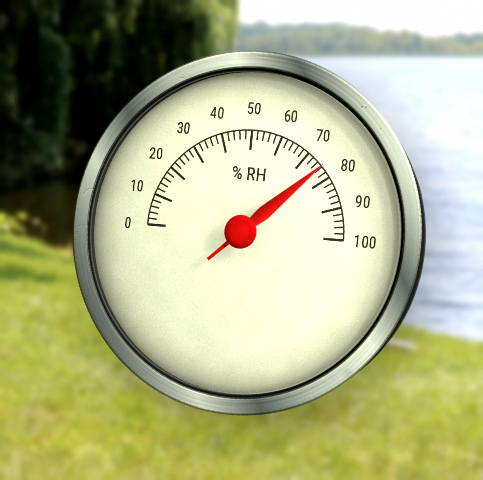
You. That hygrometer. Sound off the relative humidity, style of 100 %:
76 %
